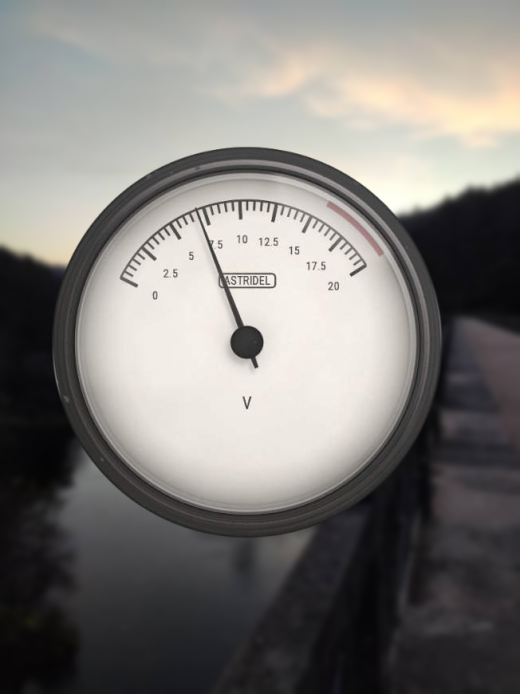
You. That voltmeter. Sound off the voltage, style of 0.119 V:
7 V
